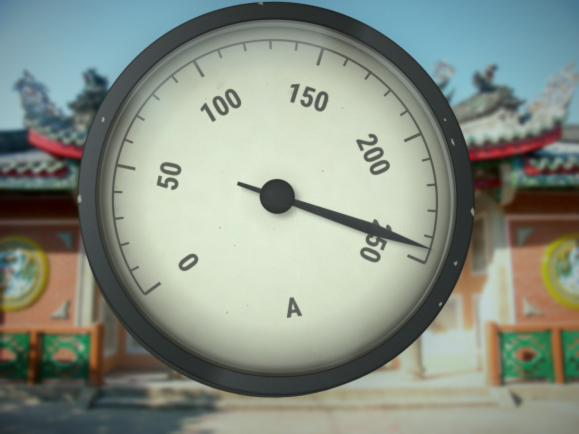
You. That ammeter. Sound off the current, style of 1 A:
245 A
